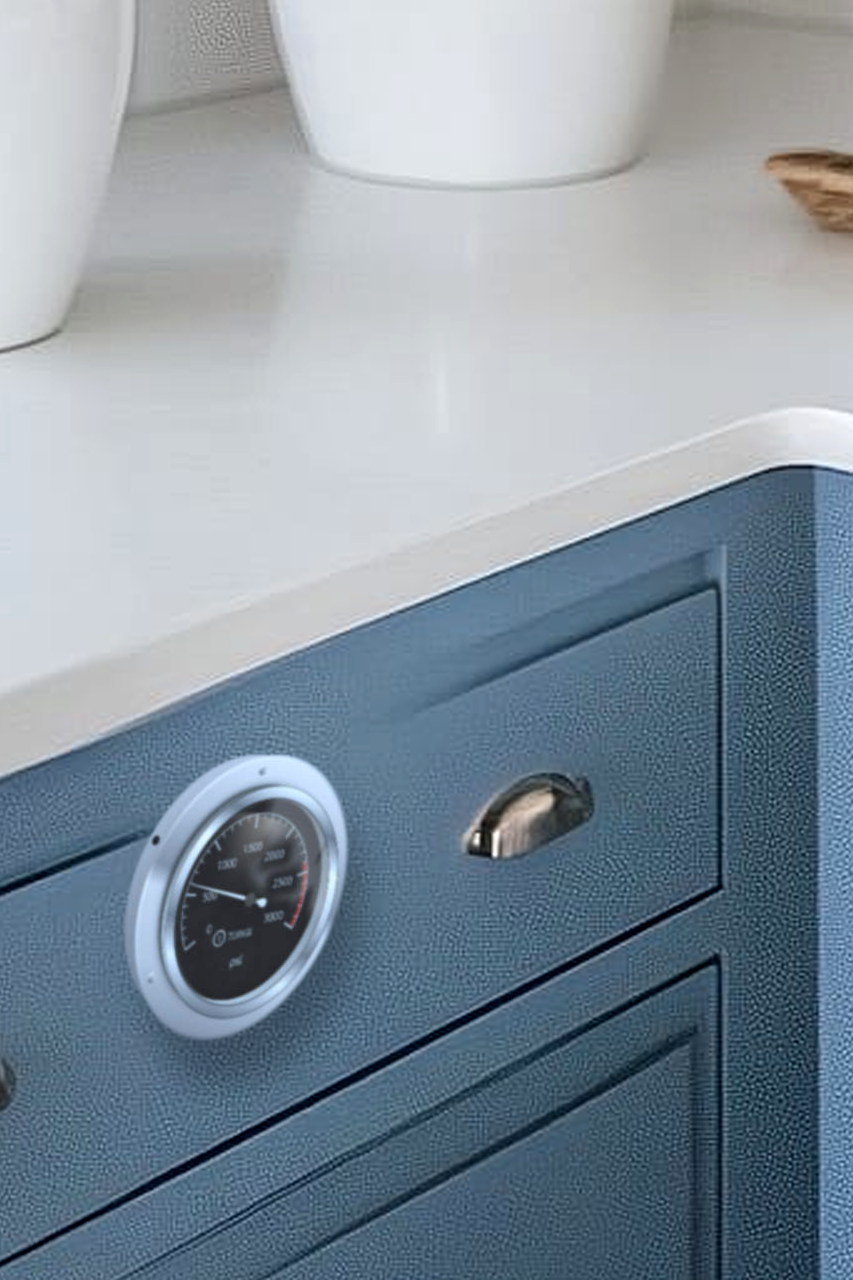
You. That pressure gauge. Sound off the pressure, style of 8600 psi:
600 psi
